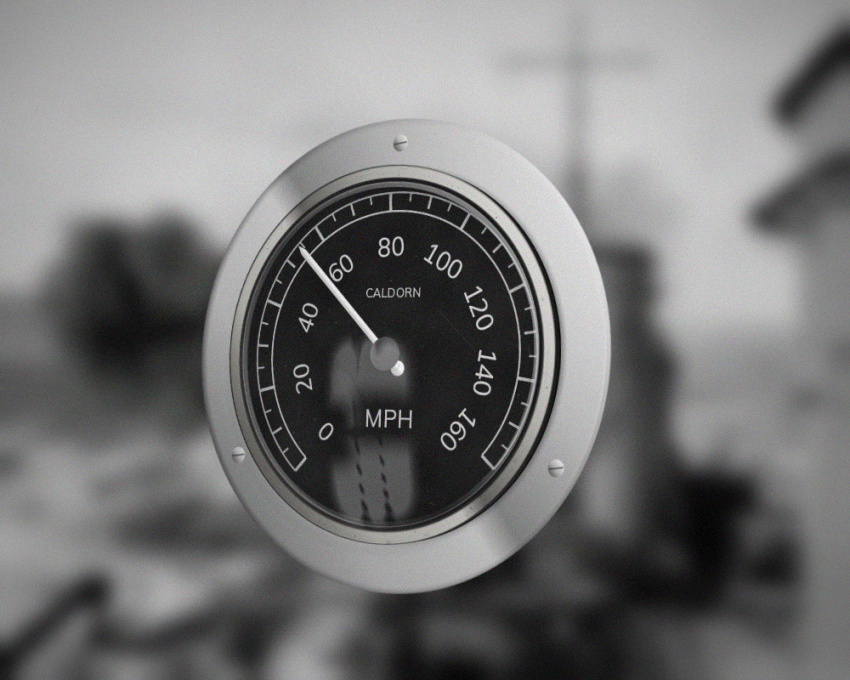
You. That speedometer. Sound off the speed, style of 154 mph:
55 mph
